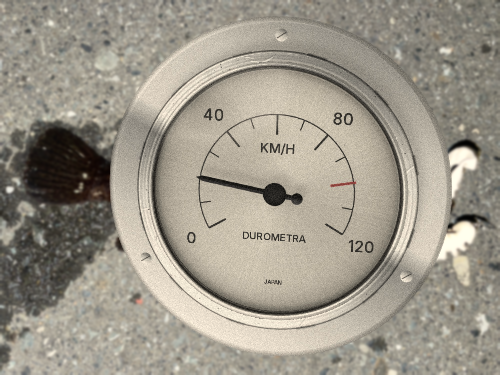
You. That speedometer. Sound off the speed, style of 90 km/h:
20 km/h
